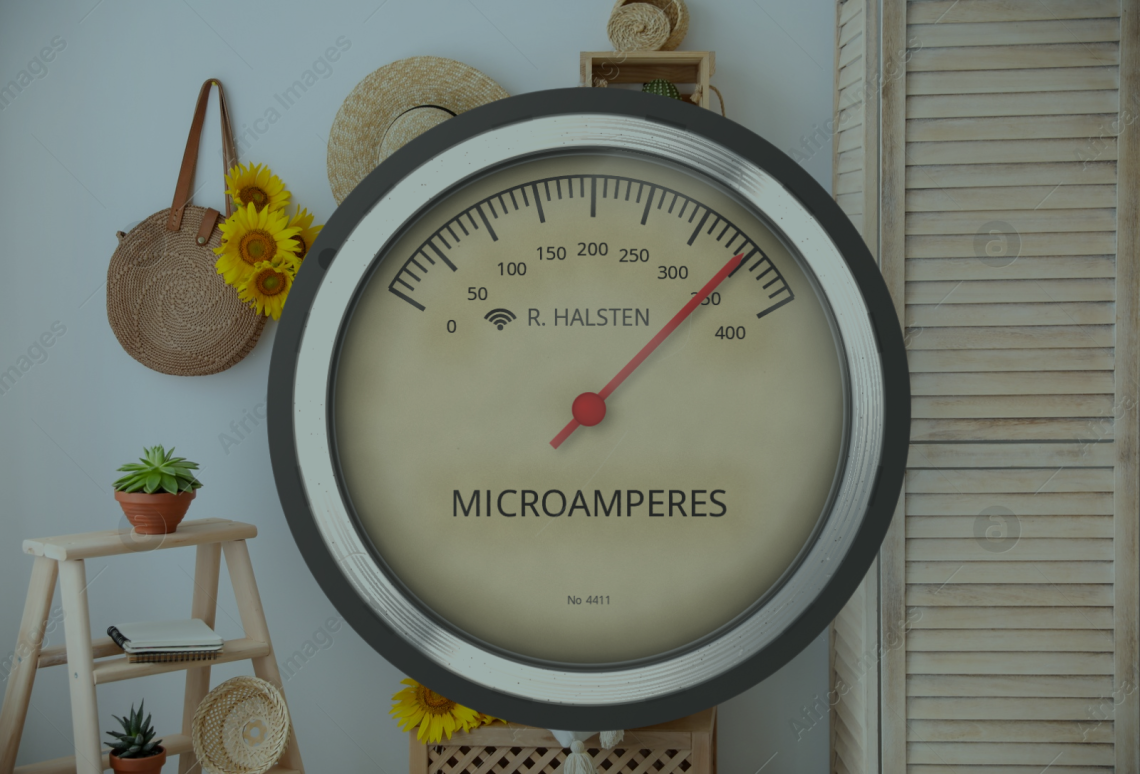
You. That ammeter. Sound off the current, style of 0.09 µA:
345 µA
